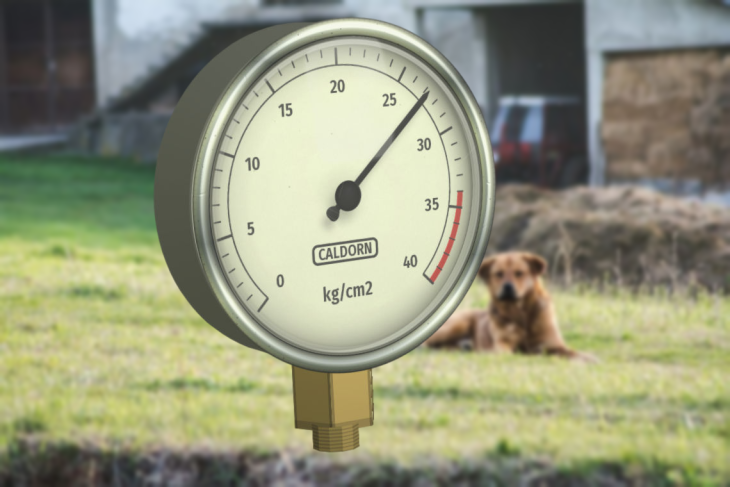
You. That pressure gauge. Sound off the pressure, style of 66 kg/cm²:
27 kg/cm²
